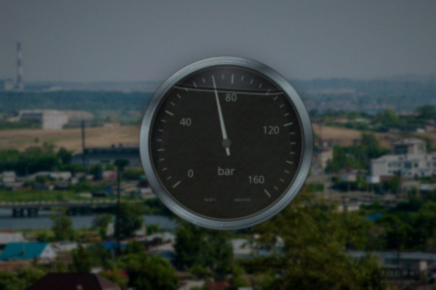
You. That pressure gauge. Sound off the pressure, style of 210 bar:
70 bar
